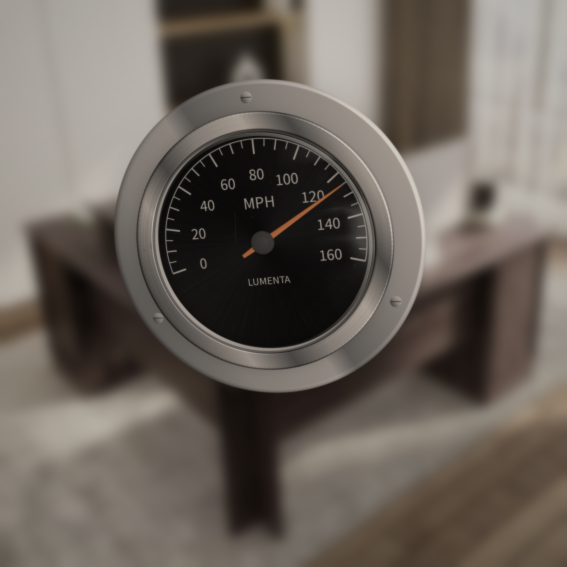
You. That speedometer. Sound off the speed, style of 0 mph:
125 mph
